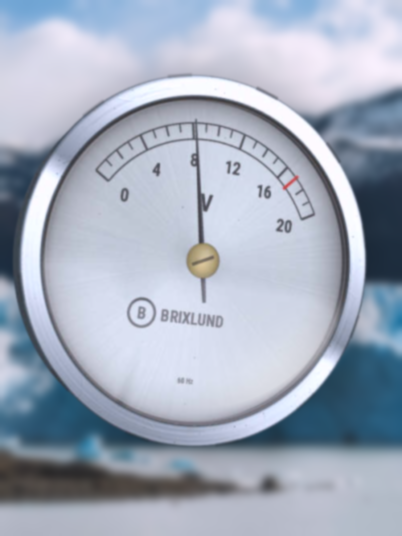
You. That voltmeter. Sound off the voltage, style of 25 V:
8 V
